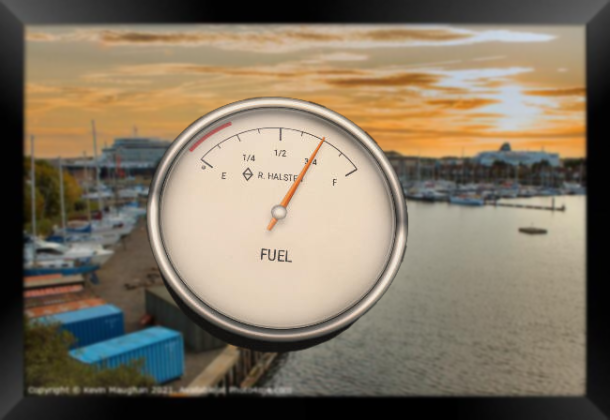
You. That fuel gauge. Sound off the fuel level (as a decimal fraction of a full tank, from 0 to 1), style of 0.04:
0.75
